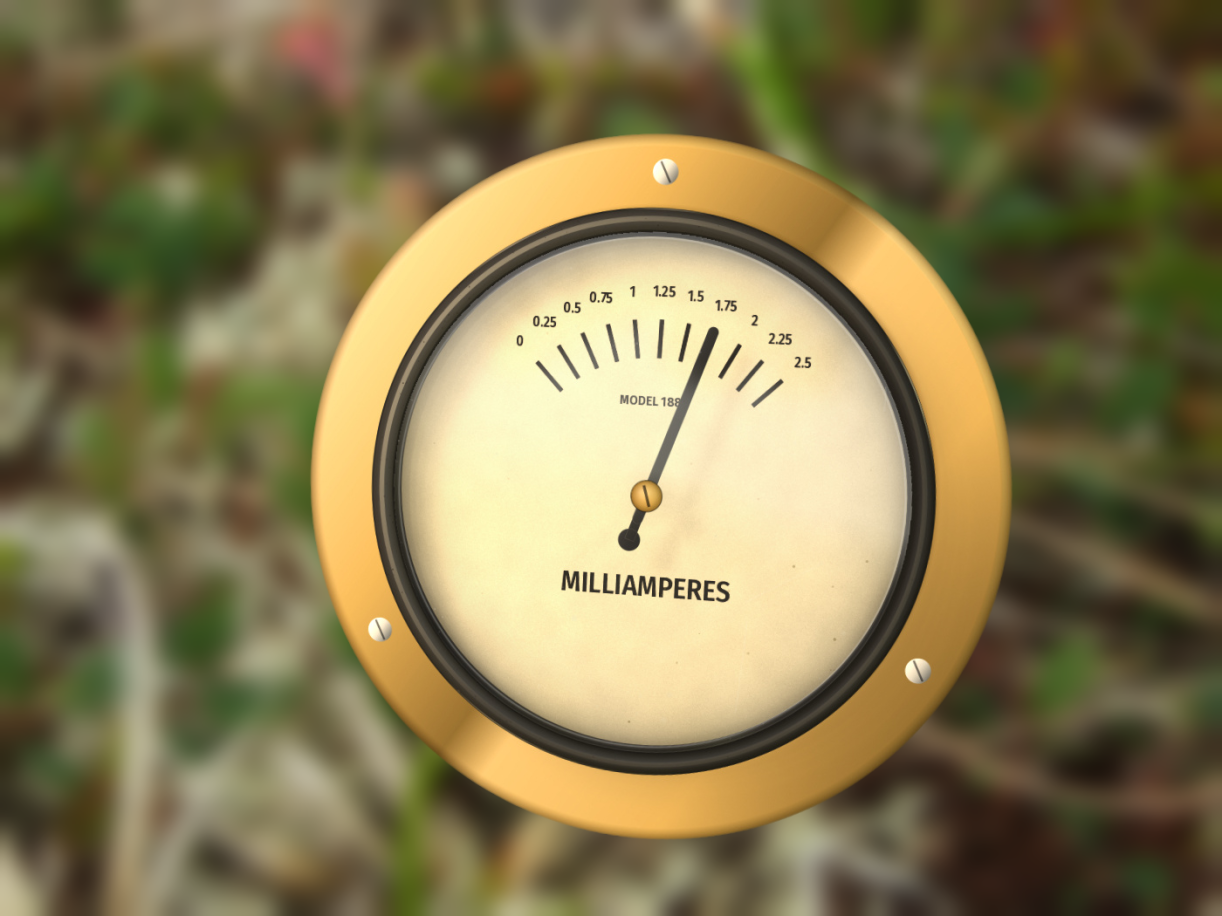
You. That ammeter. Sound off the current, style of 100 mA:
1.75 mA
